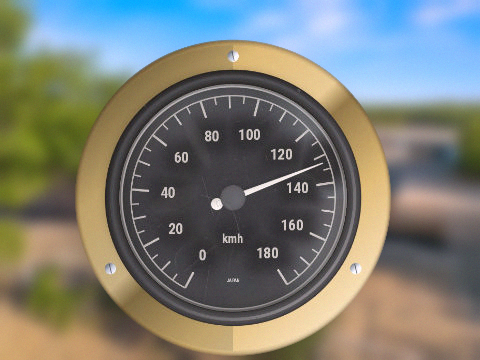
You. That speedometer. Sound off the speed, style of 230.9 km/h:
132.5 km/h
